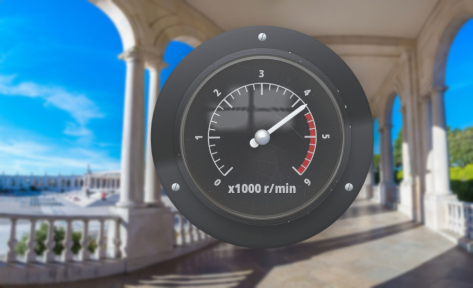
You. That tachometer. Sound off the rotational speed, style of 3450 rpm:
4200 rpm
